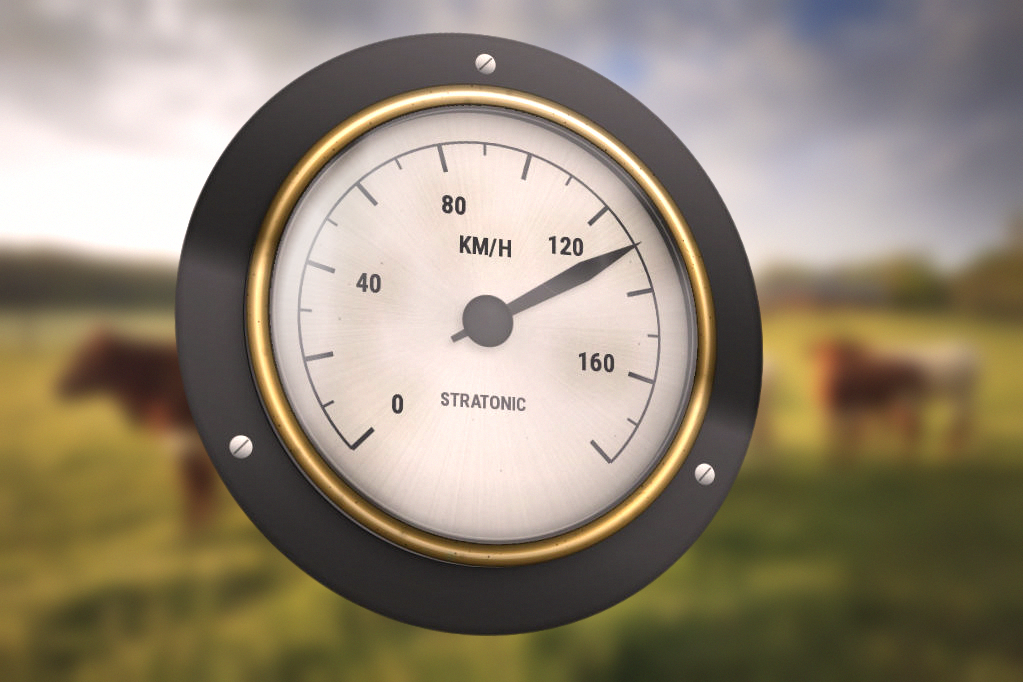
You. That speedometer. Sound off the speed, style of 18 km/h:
130 km/h
